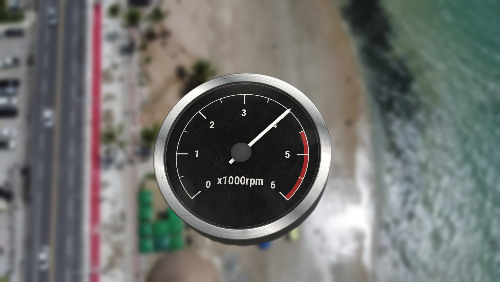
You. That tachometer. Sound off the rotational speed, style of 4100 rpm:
4000 rpm
